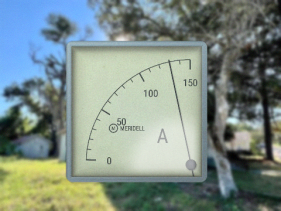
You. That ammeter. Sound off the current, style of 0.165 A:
130 A
